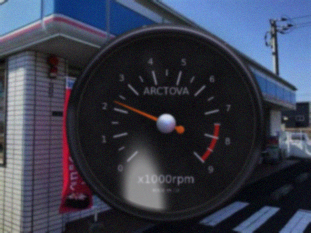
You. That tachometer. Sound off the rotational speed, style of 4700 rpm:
2250 rpm
